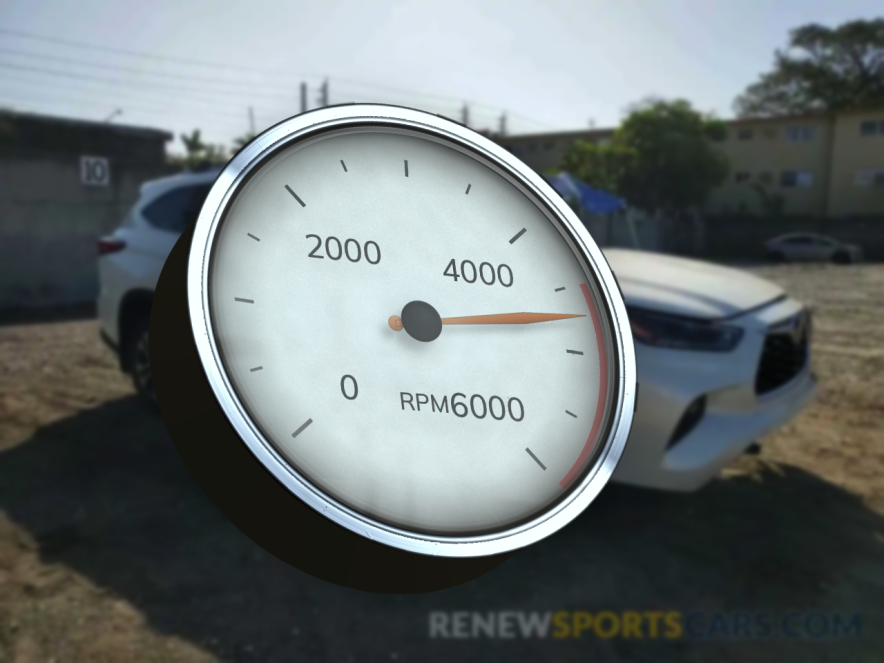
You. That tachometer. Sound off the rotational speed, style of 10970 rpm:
4750 rpm
